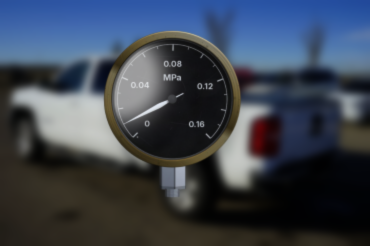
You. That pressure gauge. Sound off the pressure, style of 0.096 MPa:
0.01 MPa
